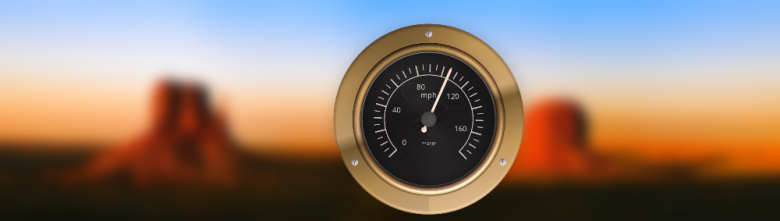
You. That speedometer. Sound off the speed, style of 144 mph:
105 mph
